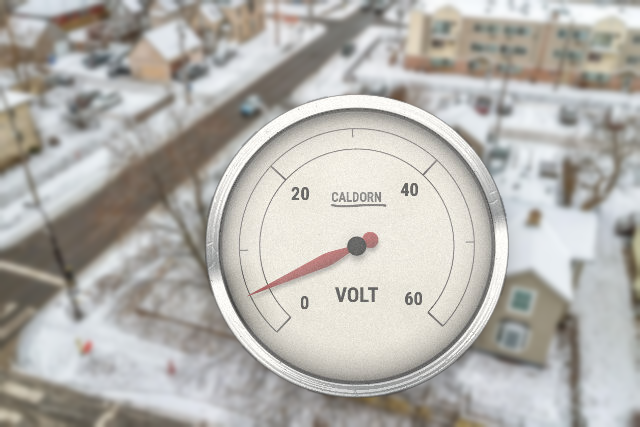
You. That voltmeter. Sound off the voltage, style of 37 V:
5 V
